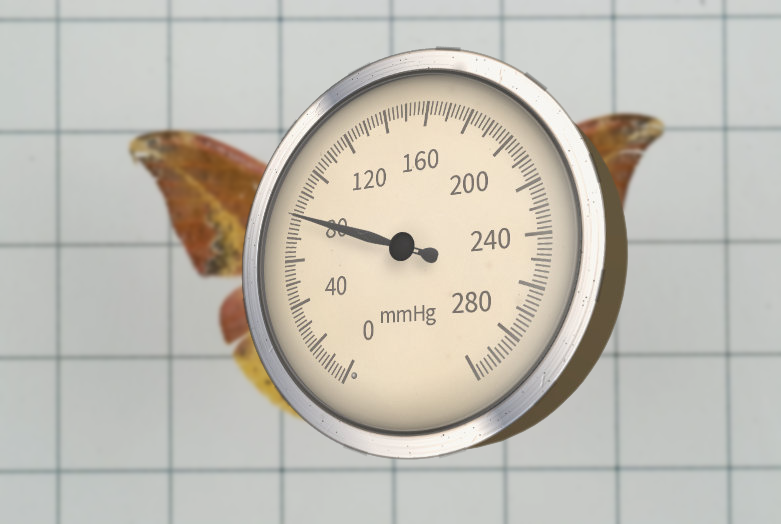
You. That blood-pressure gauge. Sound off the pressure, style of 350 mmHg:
80 mmHg
